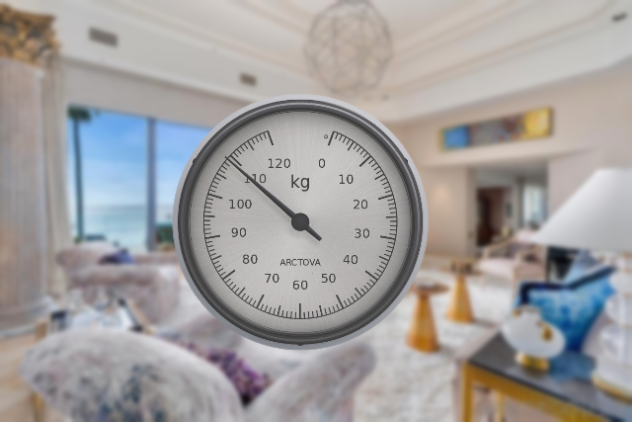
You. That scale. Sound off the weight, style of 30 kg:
109 kg
